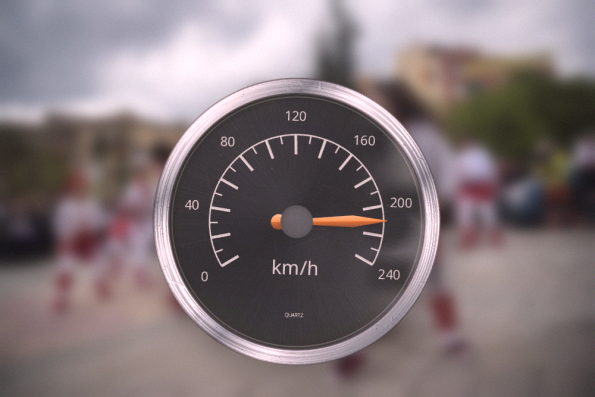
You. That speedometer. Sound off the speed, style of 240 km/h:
210 km/h
